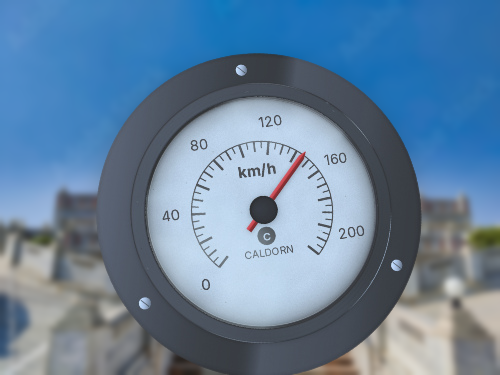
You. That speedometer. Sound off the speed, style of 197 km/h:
145 km/h
